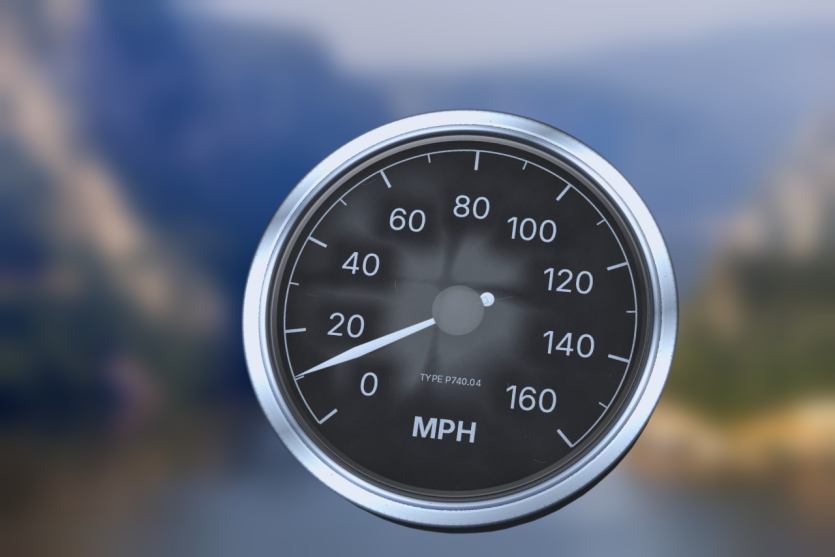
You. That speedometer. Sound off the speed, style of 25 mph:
10 mph
